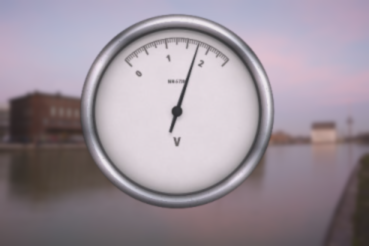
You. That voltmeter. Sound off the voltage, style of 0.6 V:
1.75 V
